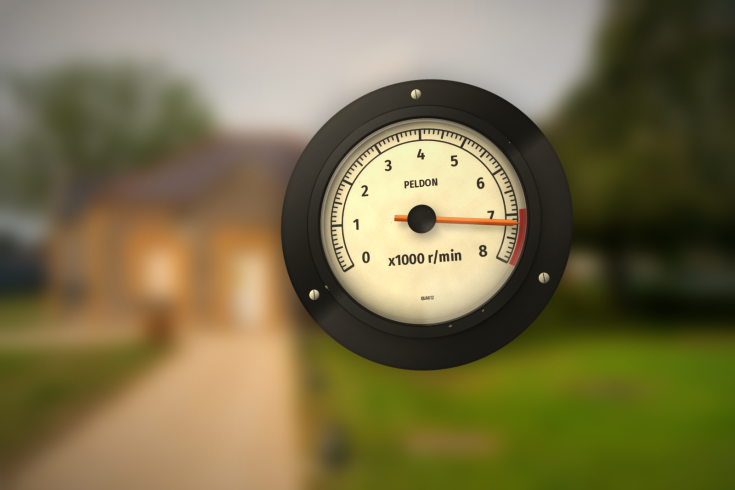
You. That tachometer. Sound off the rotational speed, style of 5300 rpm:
7200 rpm
